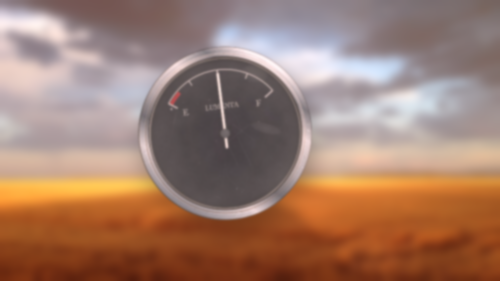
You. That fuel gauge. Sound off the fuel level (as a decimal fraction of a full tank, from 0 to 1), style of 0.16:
0.5
